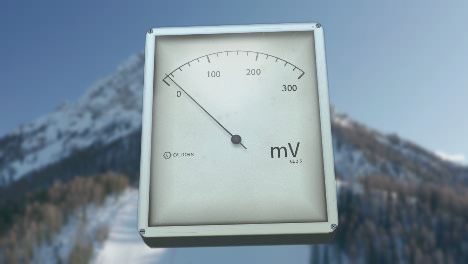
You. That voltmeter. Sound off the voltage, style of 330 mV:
10 mV
